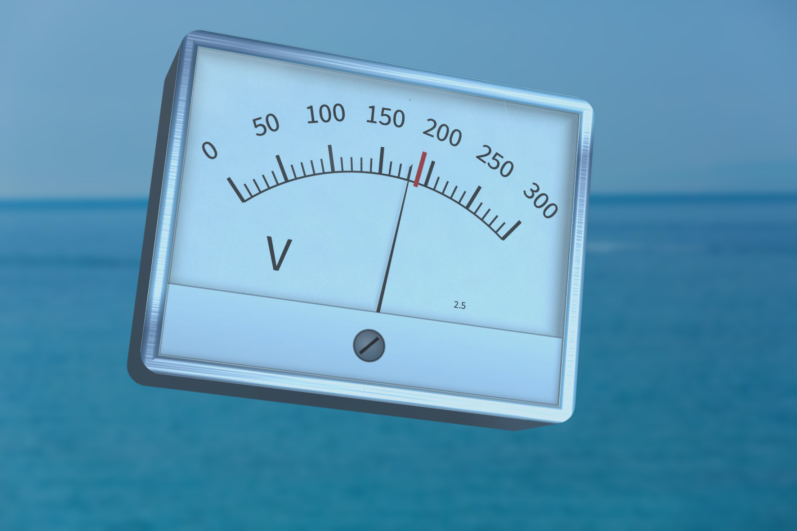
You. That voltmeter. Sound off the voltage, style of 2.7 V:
180 V
